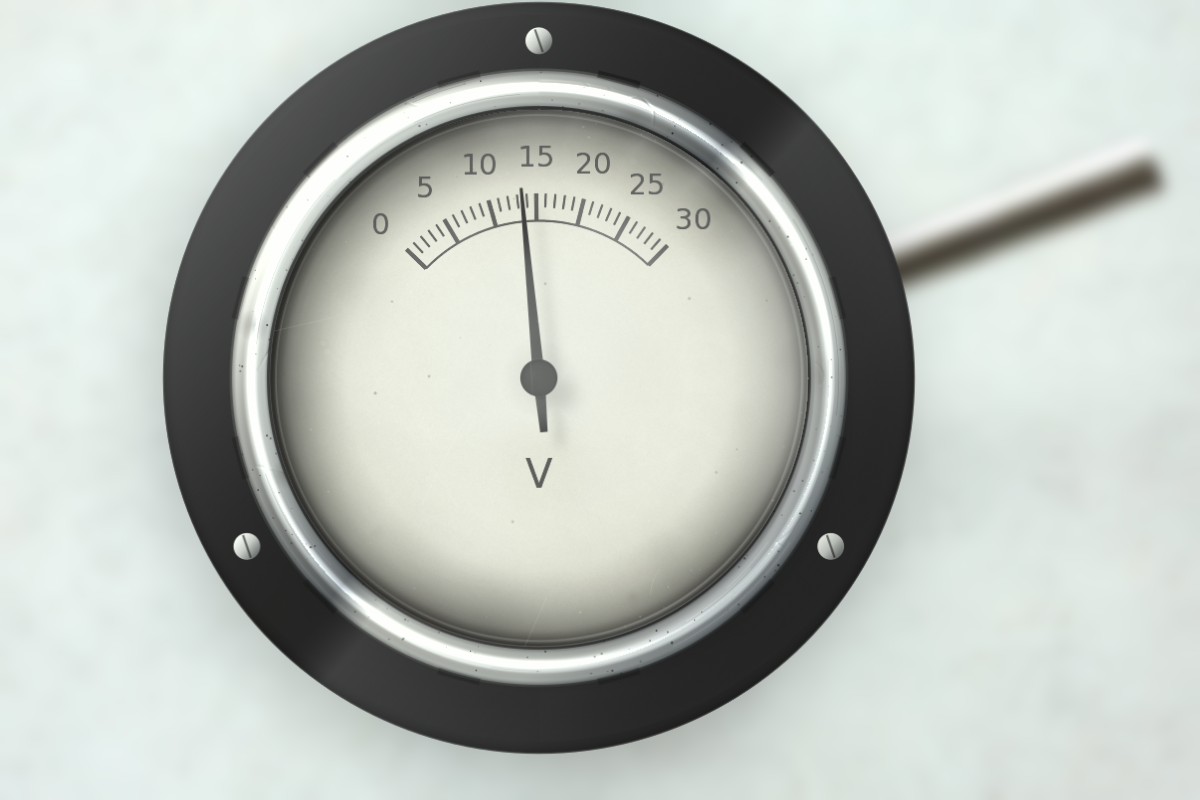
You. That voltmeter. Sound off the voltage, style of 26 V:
13.5 V
